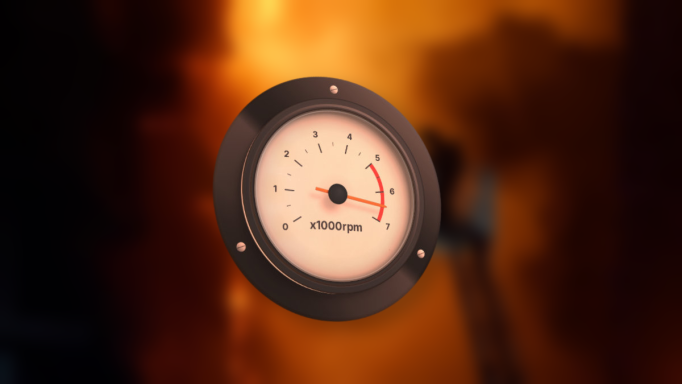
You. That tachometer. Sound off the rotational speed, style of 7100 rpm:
6500 rpm
